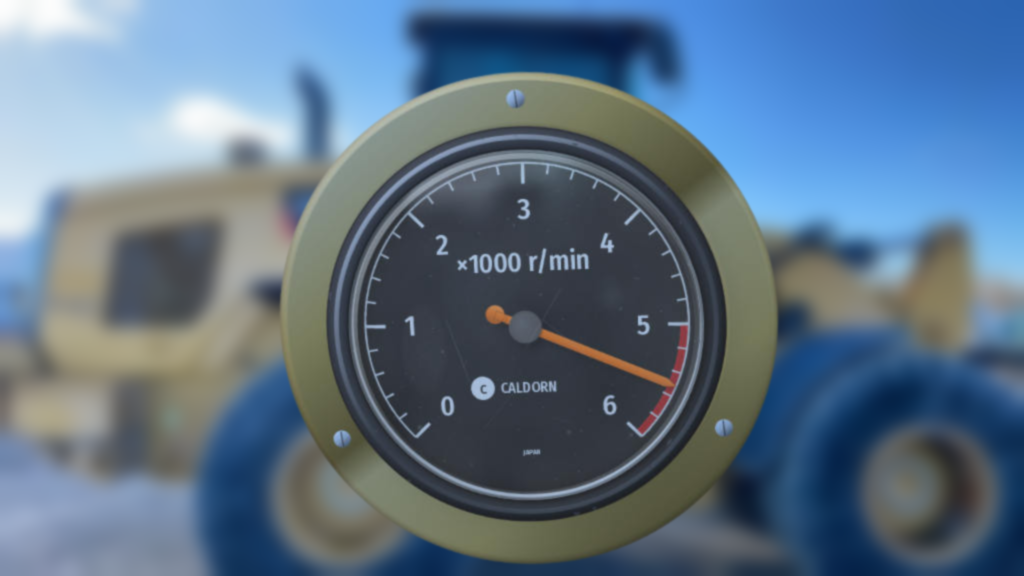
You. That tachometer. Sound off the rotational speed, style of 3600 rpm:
5500 rpm
